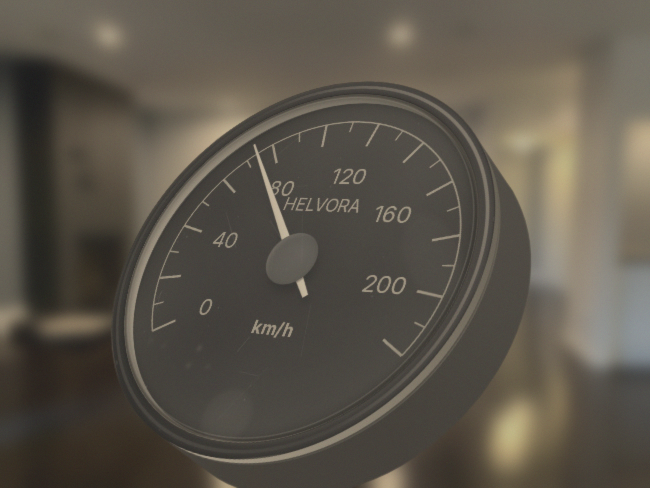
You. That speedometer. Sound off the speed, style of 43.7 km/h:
75 km/h
